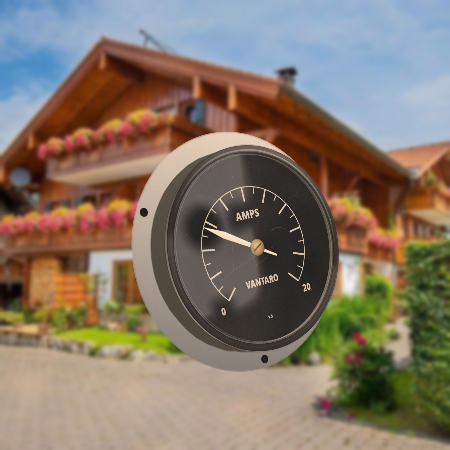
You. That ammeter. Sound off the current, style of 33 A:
5.5 A
